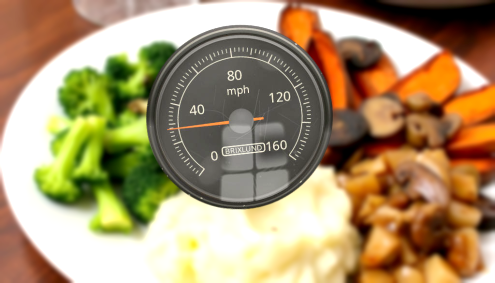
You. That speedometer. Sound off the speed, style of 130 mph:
28 mph
